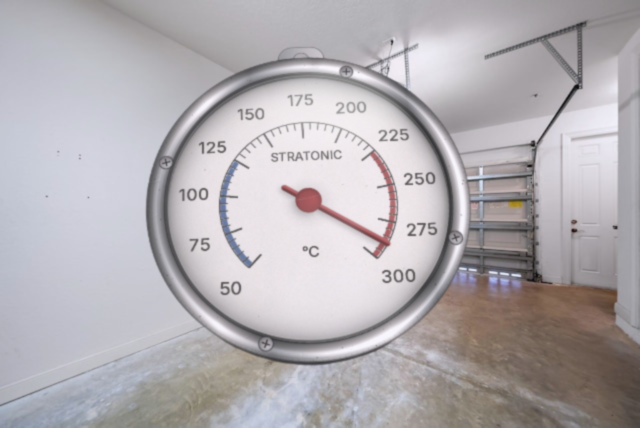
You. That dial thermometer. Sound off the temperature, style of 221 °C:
290 °C
